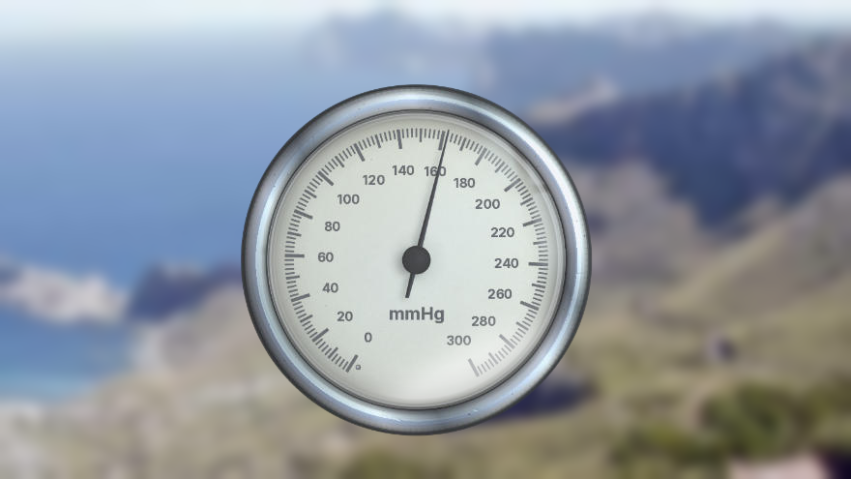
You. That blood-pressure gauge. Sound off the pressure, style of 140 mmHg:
162 mmHg
